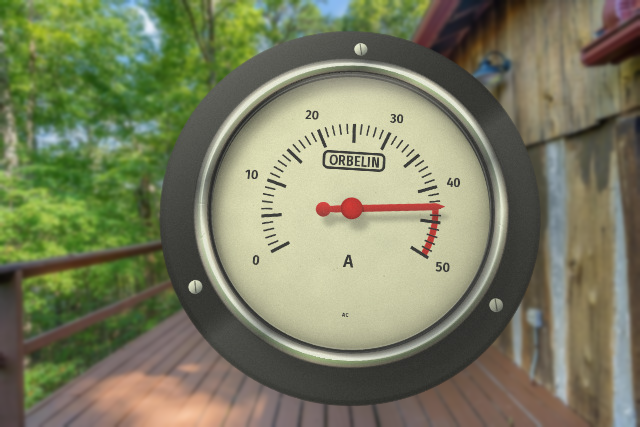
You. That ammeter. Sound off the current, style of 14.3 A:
43 A
